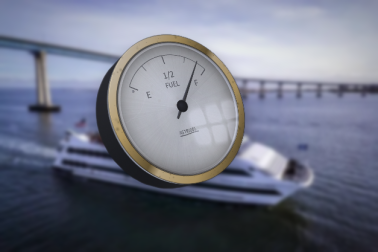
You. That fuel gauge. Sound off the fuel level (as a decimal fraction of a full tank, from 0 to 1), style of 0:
0.875
